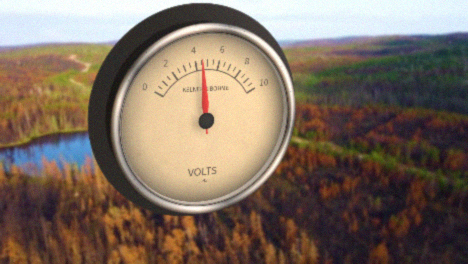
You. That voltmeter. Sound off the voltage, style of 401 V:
4.5 V
